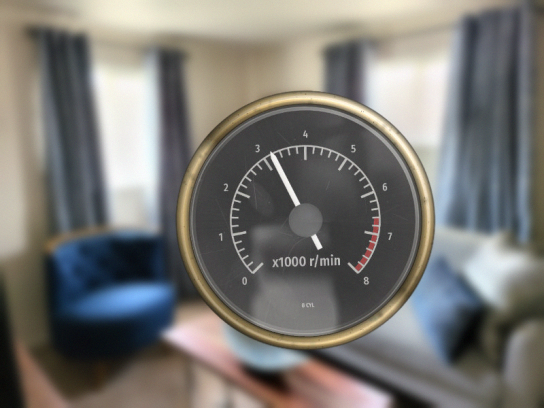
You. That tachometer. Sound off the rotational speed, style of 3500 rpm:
3200 rpm
